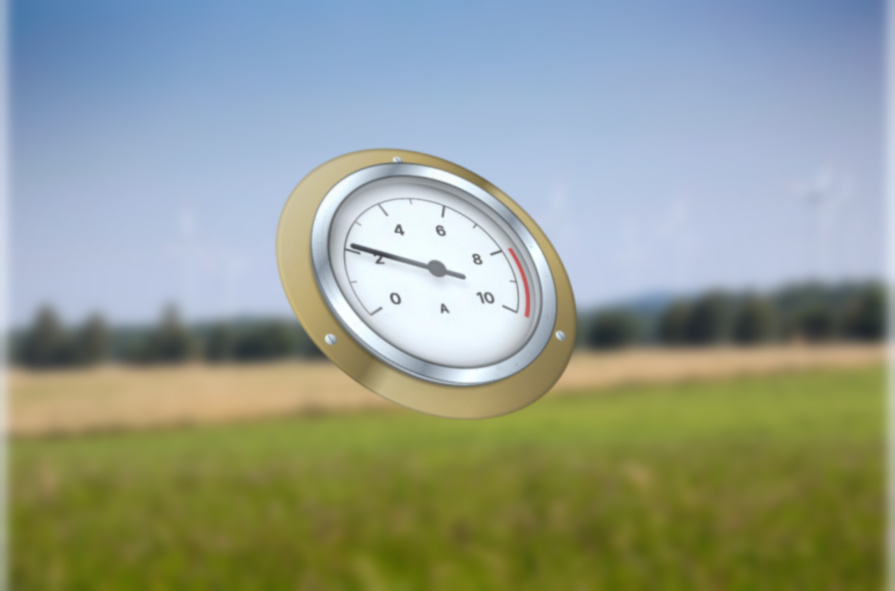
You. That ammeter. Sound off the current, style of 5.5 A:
2 A
